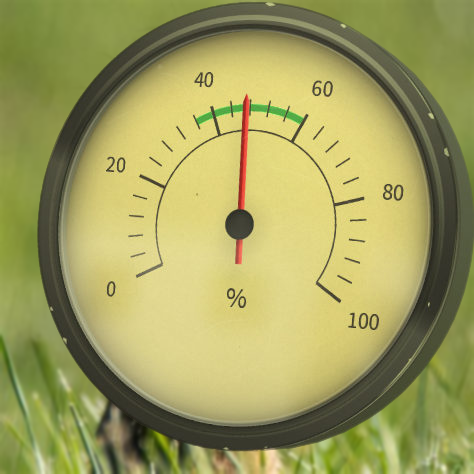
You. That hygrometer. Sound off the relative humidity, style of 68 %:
48 %
